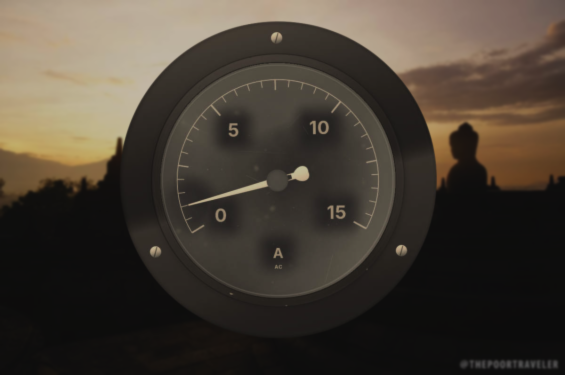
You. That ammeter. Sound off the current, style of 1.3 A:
1 A
